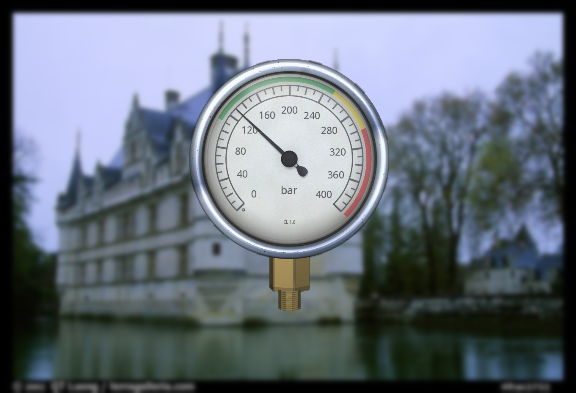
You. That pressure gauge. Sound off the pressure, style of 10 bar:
130 bar
